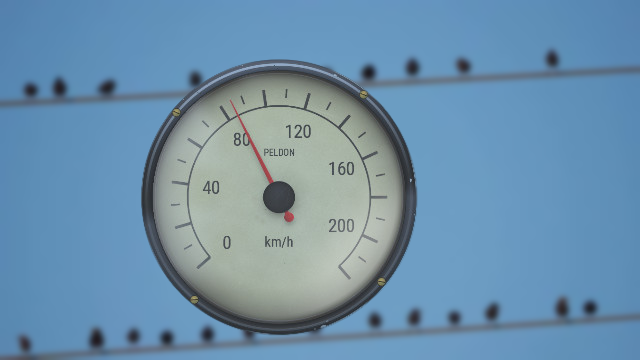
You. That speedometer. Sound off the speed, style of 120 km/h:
85 km/h
